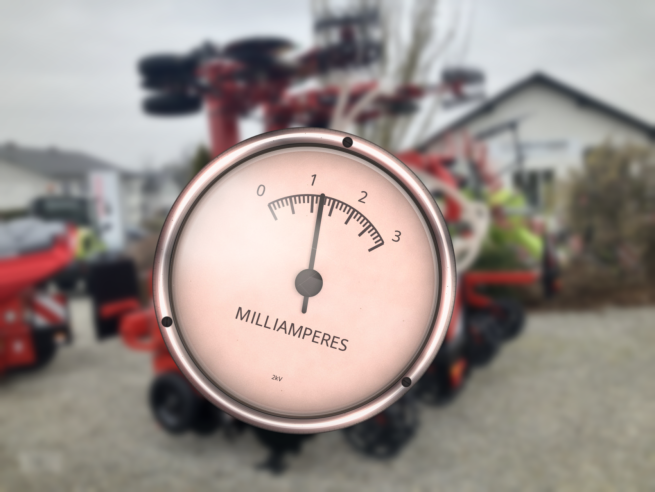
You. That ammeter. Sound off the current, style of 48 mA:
1.2 mA
